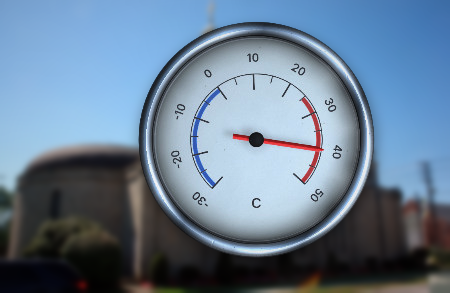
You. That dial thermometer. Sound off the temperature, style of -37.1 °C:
40 °C
